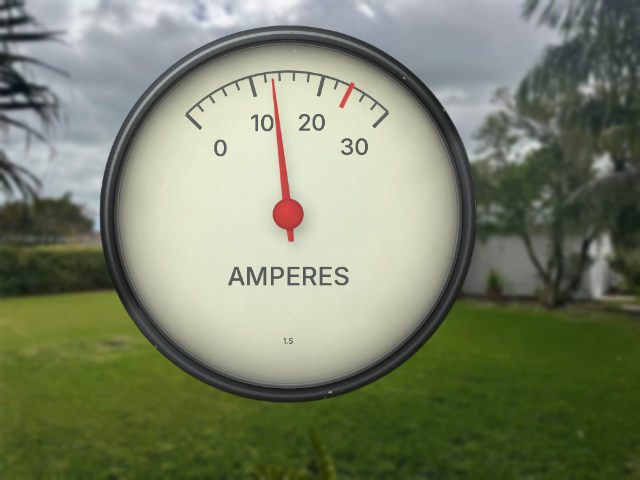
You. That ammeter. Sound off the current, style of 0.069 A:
13 A
